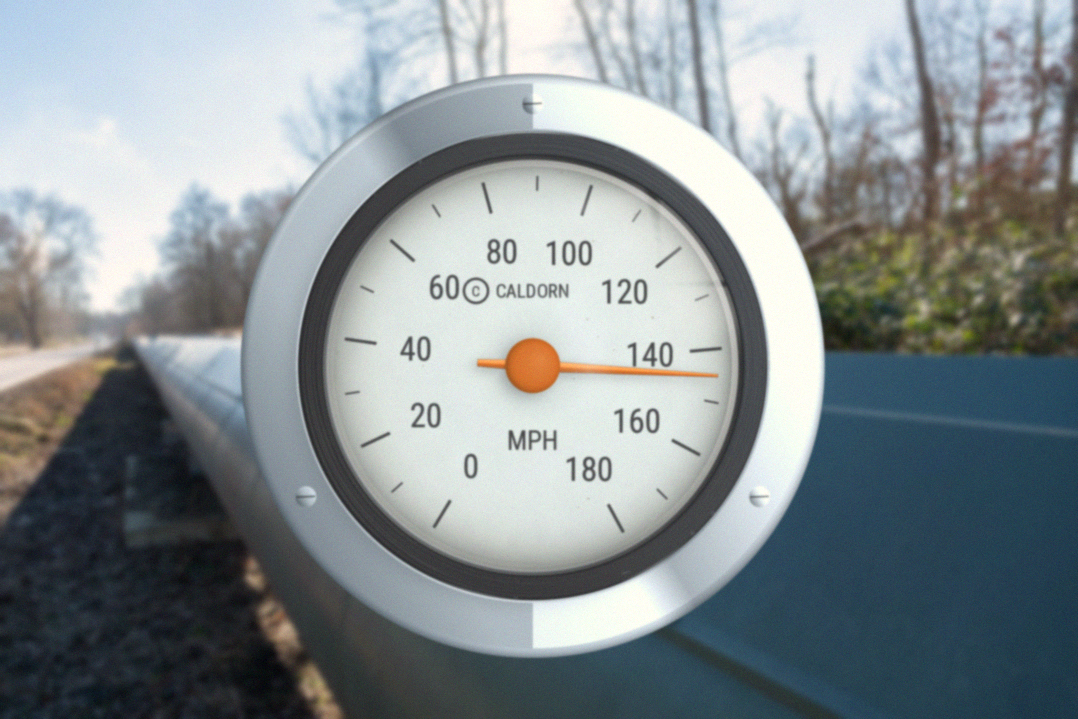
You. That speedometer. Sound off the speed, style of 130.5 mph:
145 mph
